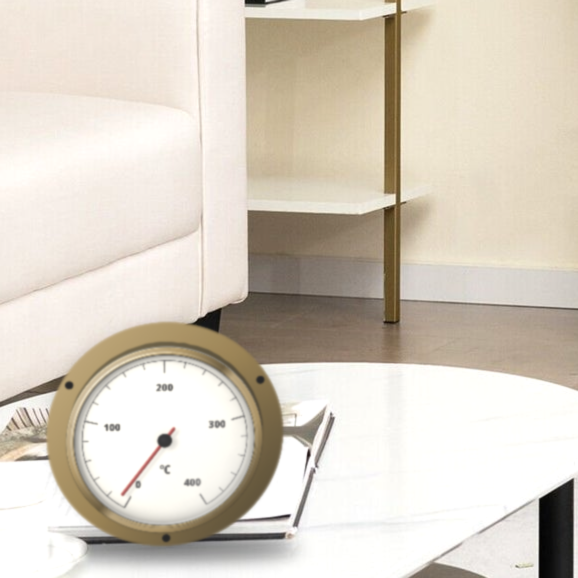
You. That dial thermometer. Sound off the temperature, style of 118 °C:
10 °C
